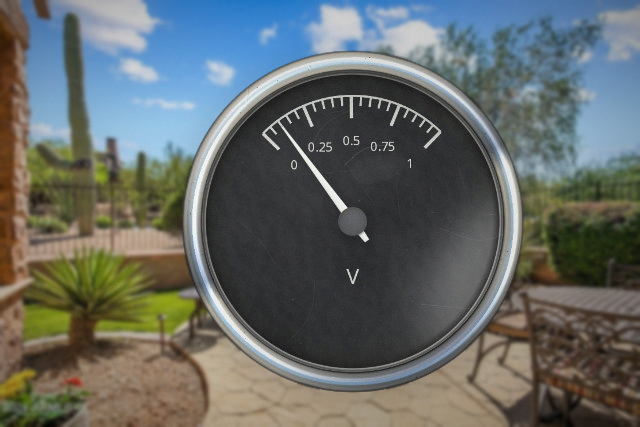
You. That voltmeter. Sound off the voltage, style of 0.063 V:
0.1 V
